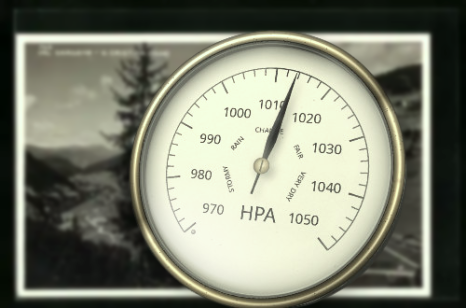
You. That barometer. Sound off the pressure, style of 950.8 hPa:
1014 hPa
